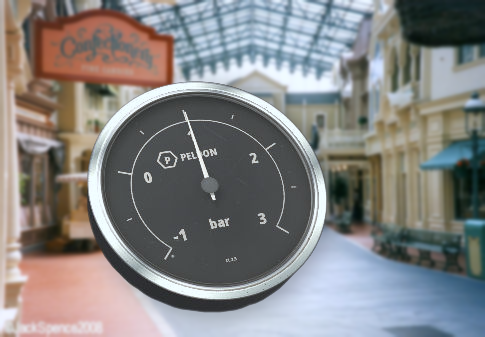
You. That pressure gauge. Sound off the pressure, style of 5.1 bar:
1 bar
